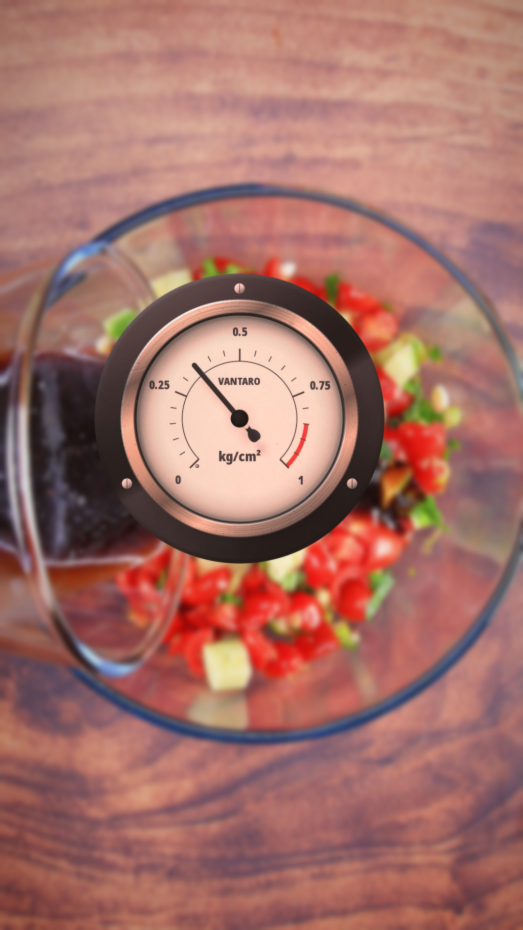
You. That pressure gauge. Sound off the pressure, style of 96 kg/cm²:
0.35 kg/cm²
